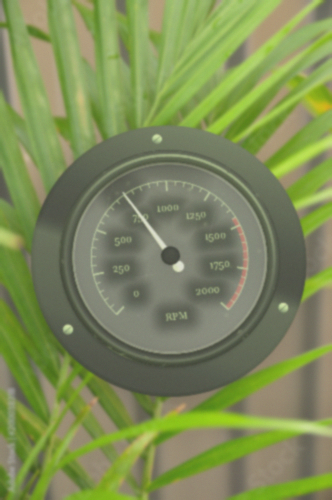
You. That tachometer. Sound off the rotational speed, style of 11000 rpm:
750 rpm
